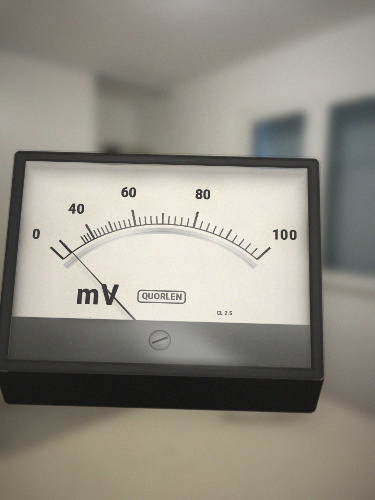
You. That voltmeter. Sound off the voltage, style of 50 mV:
20 mV
